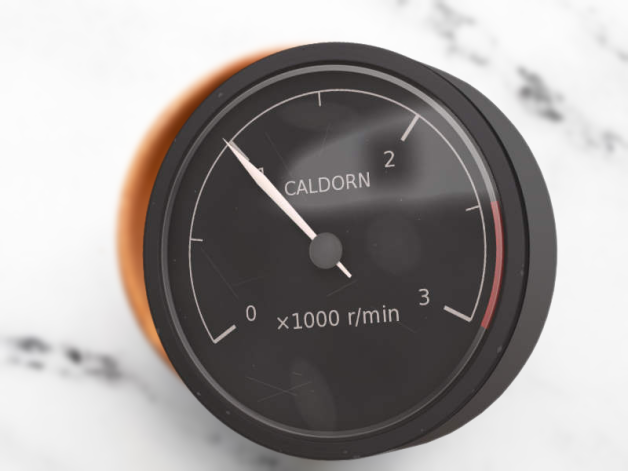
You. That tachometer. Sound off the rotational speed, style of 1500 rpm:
1000 rpm
